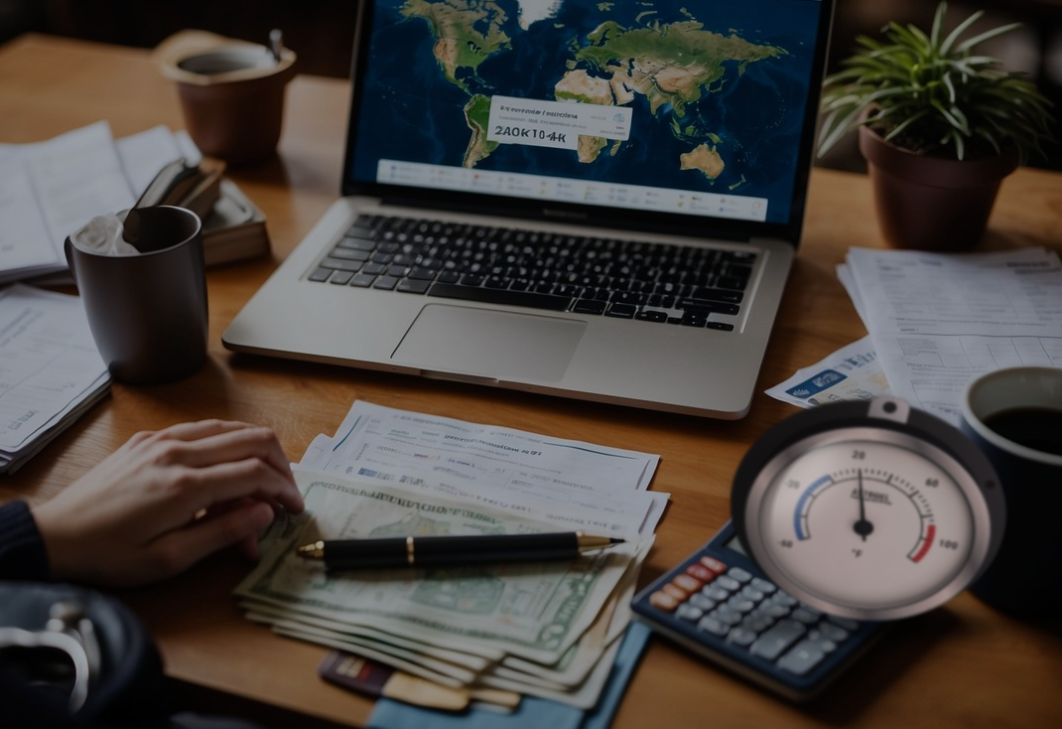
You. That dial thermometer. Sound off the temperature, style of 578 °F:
20 °F
